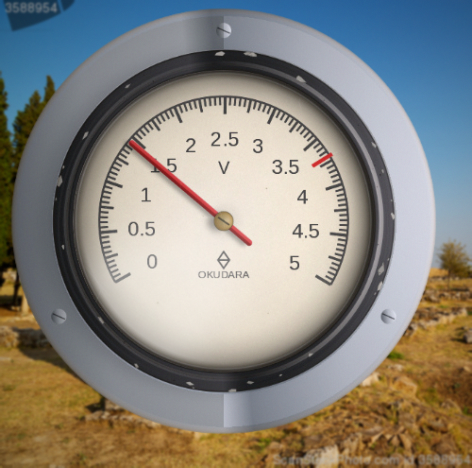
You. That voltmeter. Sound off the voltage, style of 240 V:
1.45 V
